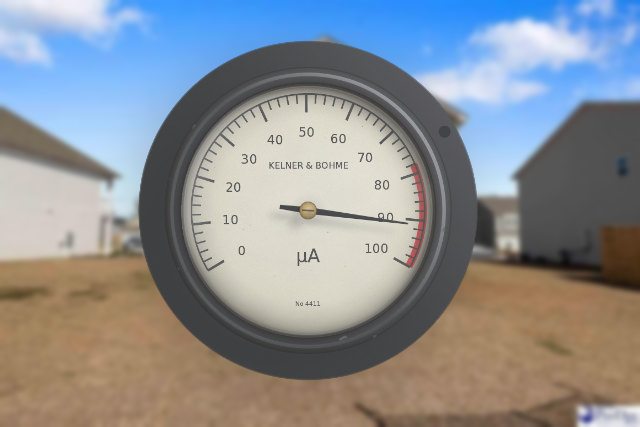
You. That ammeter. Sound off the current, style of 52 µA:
91 µA
